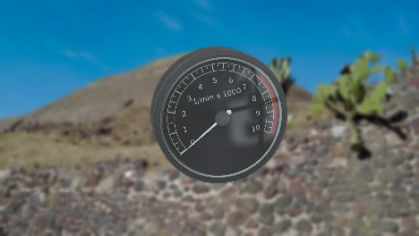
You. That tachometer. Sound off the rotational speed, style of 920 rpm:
0 rpm
